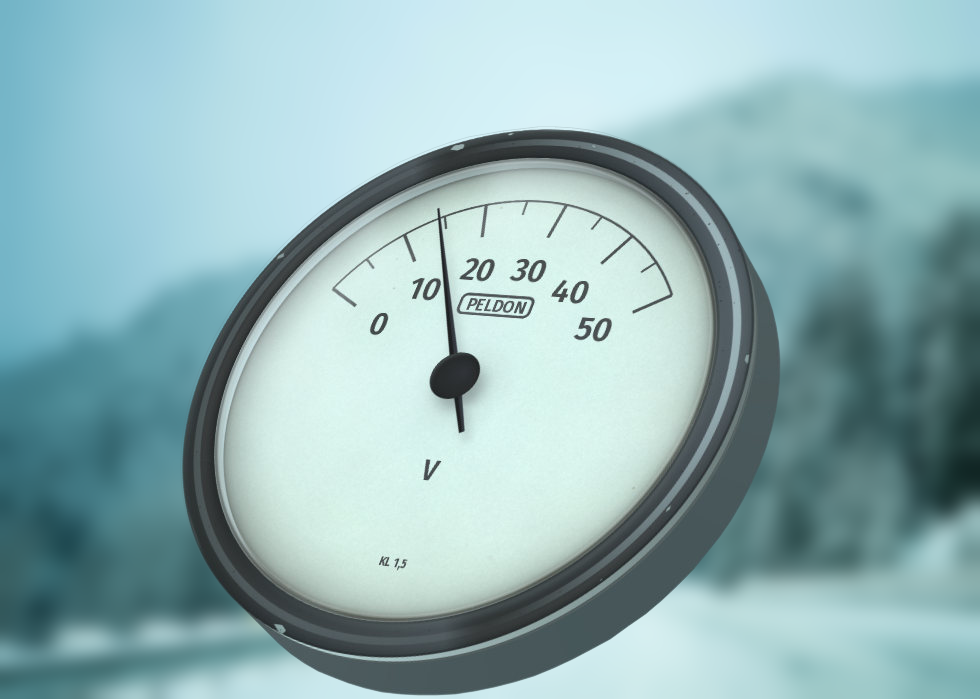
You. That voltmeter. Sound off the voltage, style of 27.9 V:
15 V
